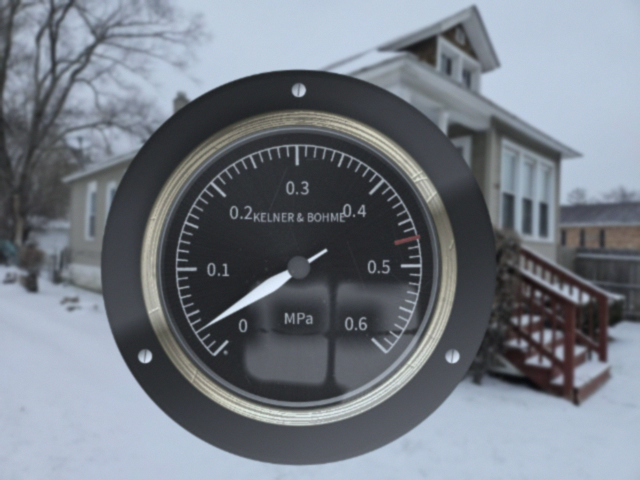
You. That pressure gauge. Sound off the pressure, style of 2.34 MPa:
0.03 MPa
